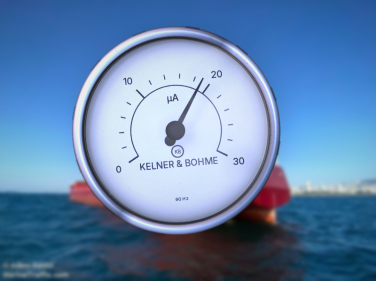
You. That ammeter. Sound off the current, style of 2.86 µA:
19 µA
